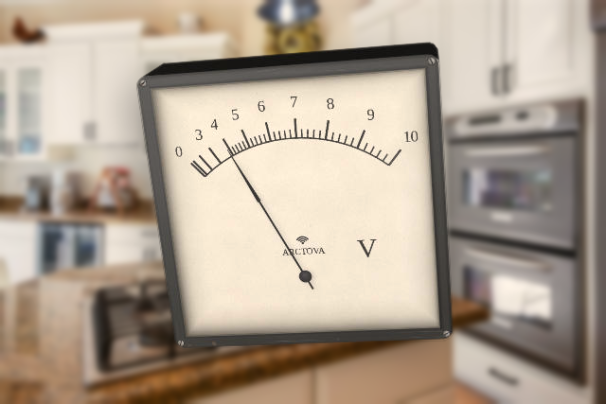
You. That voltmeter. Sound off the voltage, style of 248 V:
4 V
